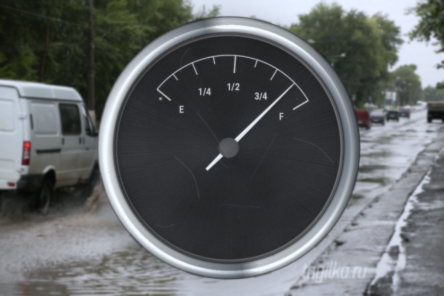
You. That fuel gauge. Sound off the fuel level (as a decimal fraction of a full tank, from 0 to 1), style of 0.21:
0.875
